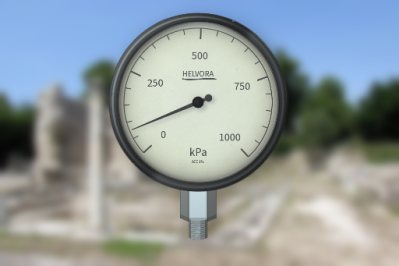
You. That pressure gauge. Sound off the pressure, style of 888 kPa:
75 kPa
